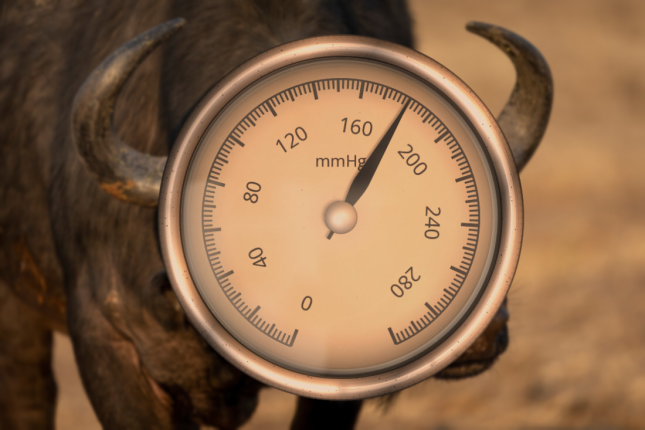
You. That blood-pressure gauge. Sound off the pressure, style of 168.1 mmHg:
180 mmHg
